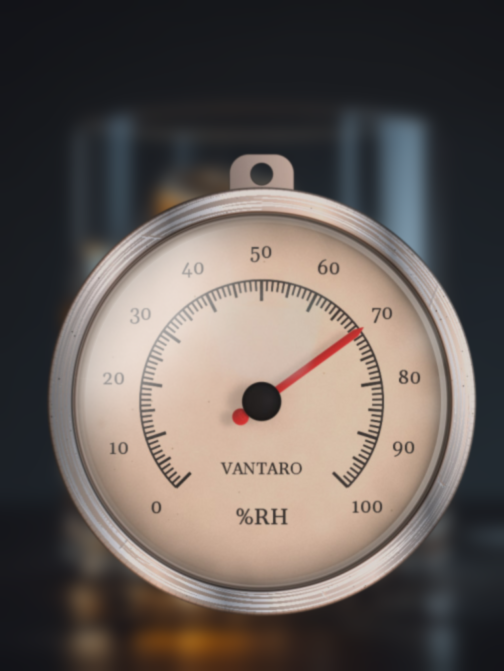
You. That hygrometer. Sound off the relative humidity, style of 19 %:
70 %
